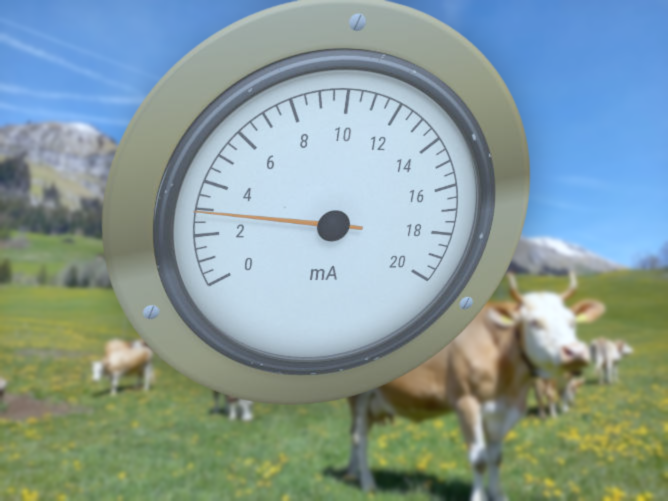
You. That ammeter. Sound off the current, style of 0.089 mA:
3 mA
